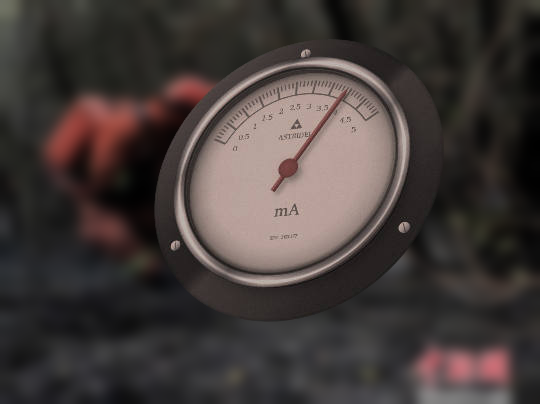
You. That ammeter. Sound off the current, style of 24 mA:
4 mA
